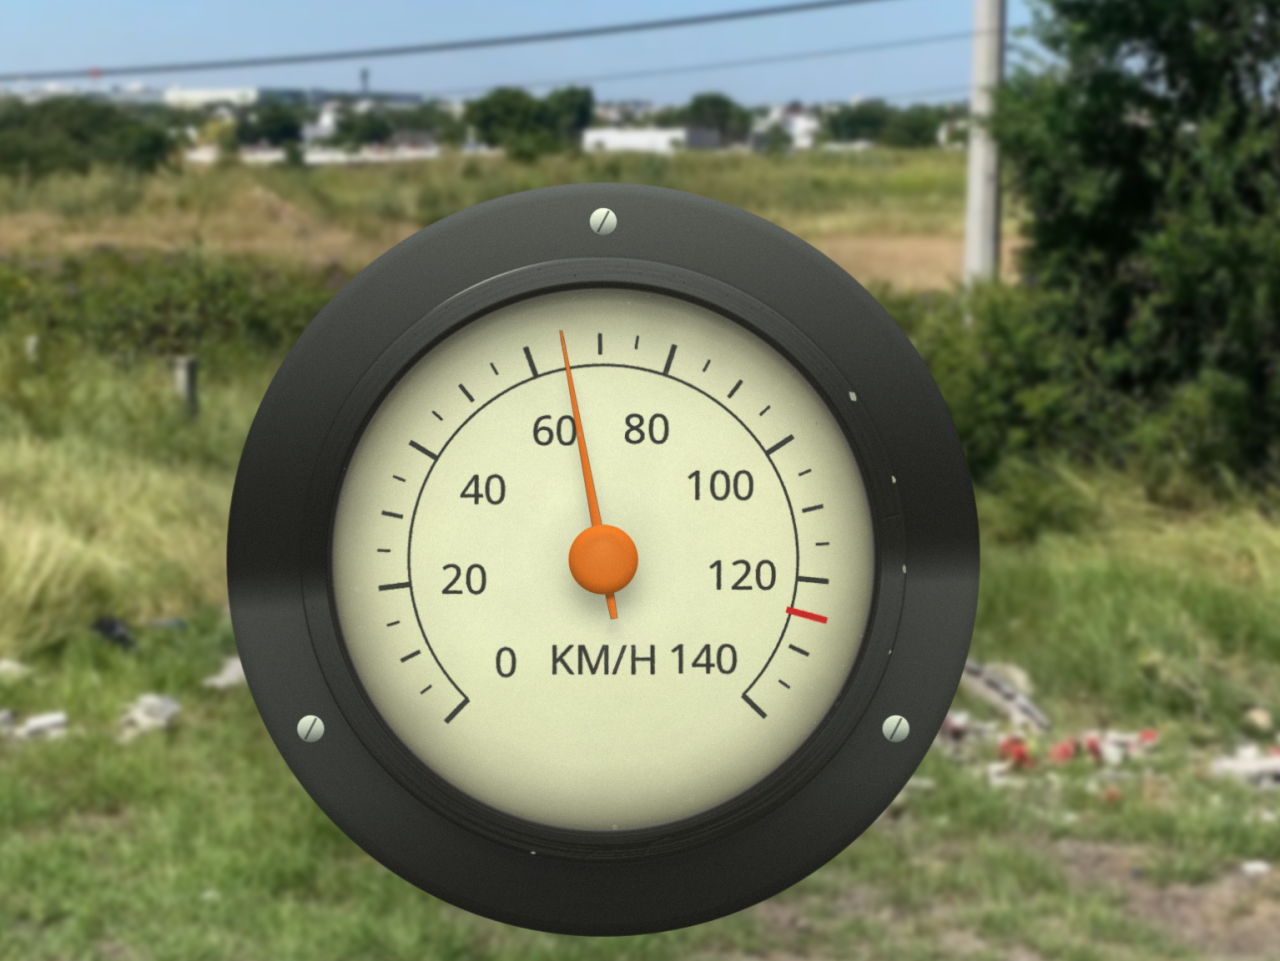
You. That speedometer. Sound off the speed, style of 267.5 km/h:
65 km/h
